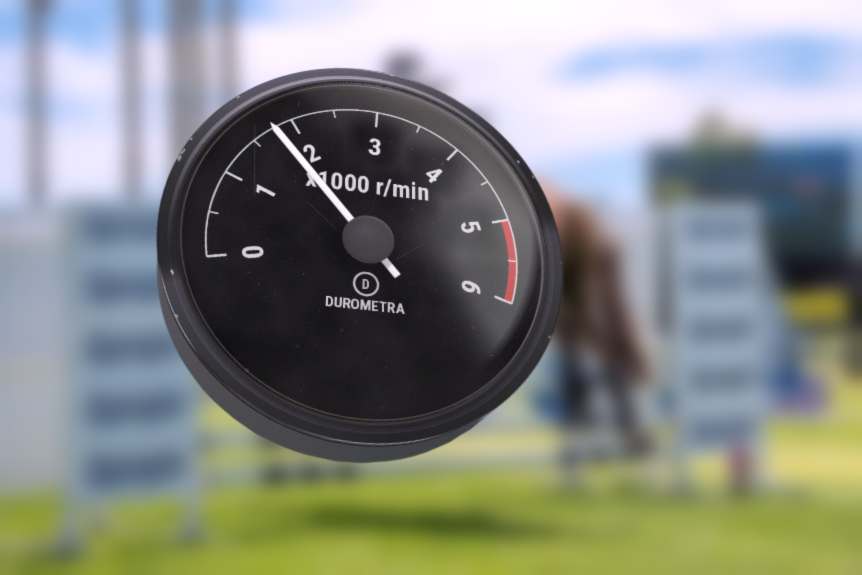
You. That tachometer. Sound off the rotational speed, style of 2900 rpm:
1750 rpm
